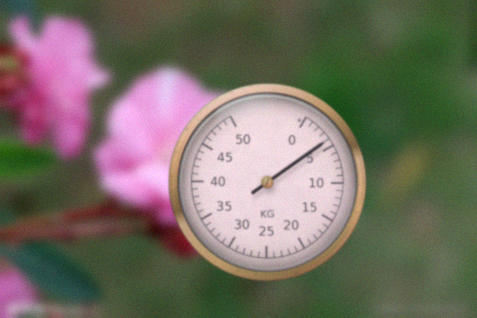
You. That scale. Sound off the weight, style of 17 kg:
4 kg
